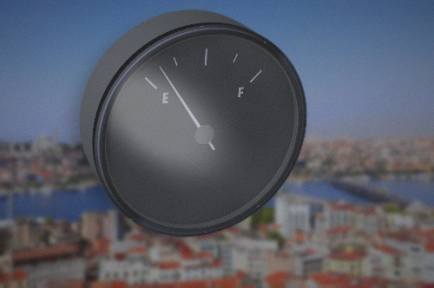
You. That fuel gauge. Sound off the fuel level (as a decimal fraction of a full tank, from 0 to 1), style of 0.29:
0.125
